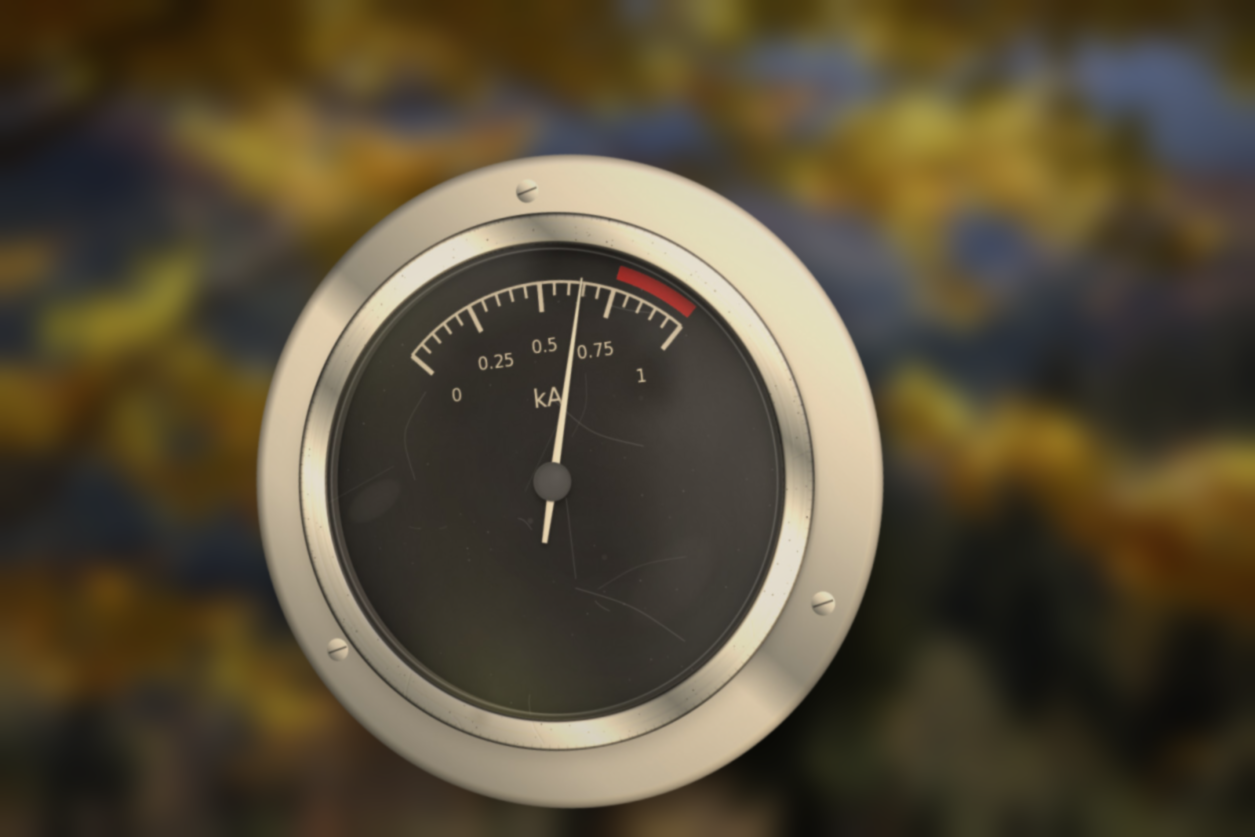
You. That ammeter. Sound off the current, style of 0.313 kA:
0.65 kA
